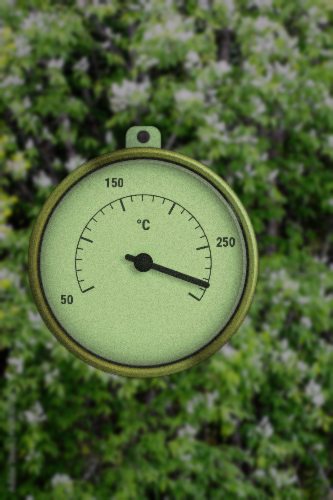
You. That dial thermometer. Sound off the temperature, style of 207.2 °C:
285 °C
